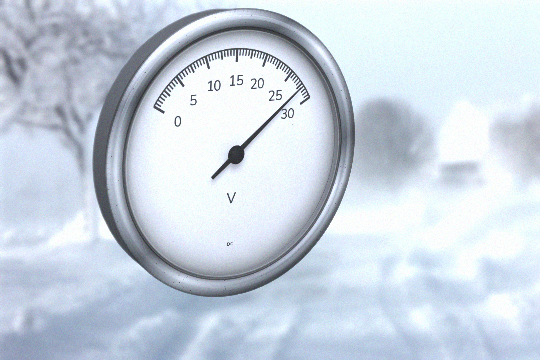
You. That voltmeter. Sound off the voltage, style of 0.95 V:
27.5 V
